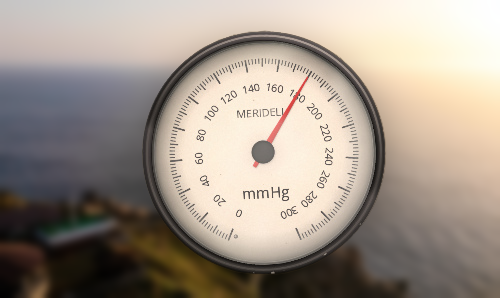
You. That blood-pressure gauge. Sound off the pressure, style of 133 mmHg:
180 mmHg
